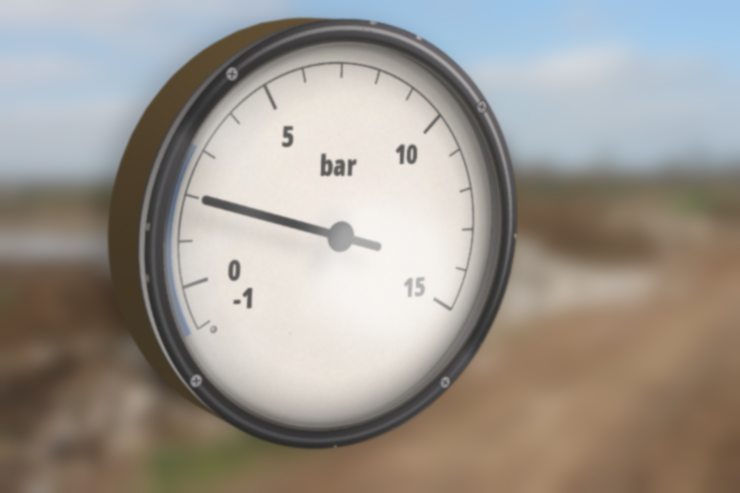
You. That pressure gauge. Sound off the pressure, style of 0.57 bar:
2 bar
